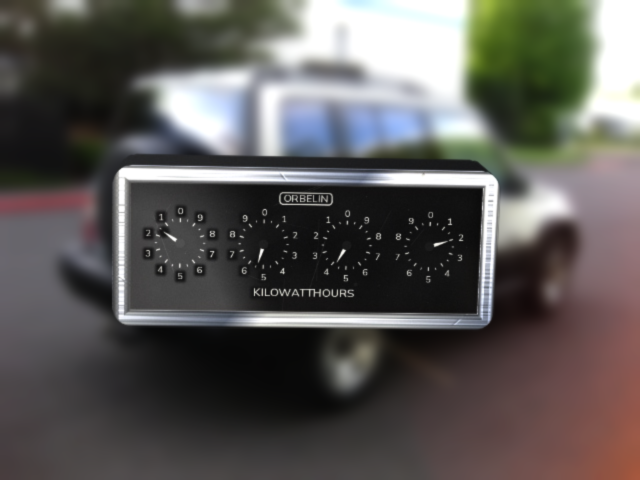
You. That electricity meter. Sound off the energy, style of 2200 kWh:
1542 kWh
